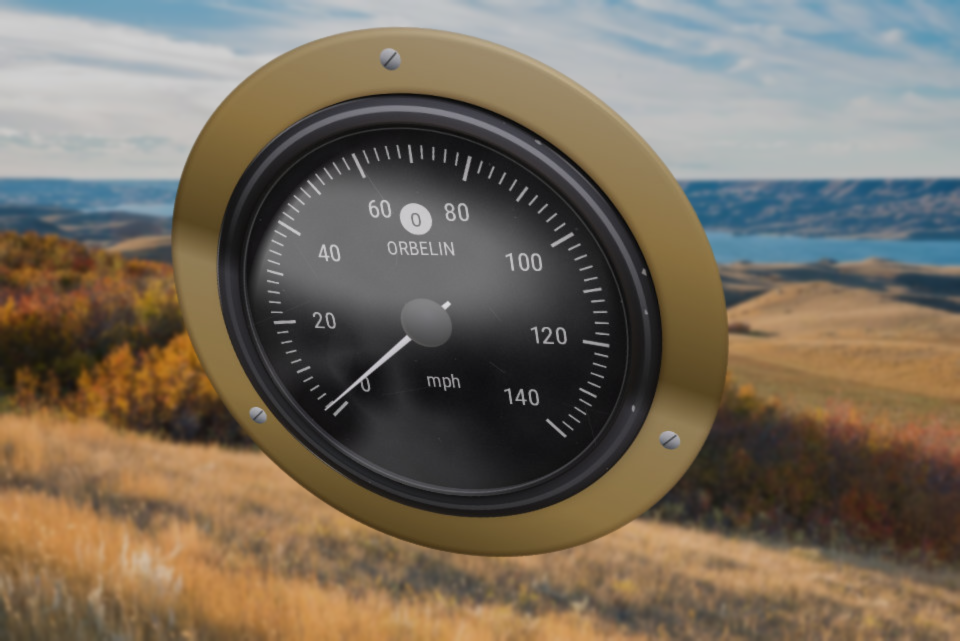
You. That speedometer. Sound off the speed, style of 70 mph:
2 mph
